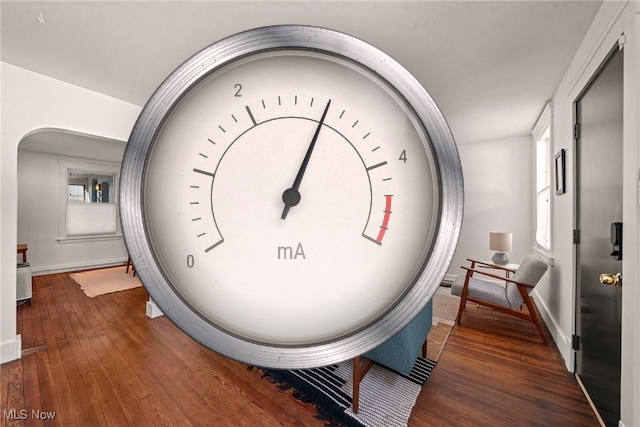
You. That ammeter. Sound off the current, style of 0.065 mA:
3 mA
